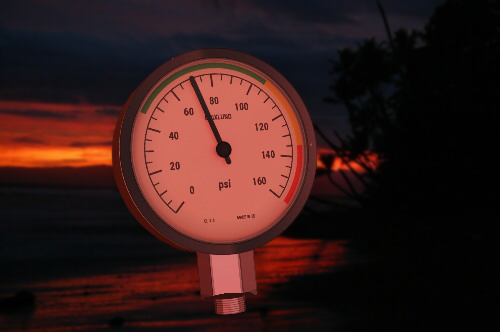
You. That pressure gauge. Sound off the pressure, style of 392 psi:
70 psi
